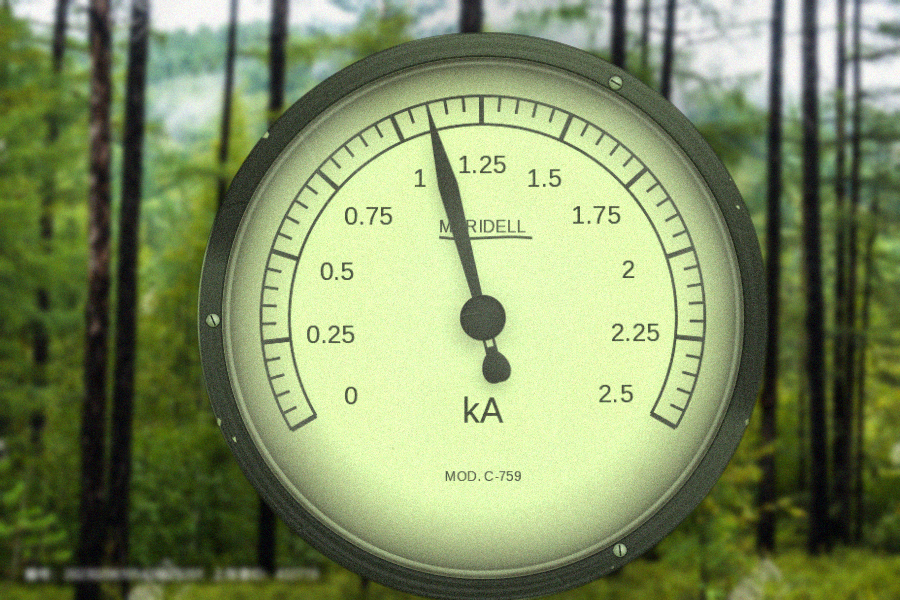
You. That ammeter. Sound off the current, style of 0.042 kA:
1.1 kA
